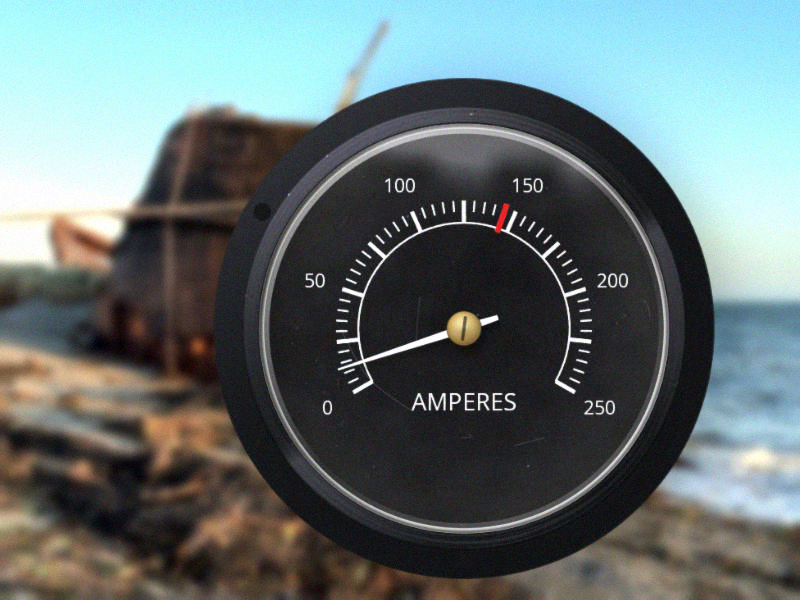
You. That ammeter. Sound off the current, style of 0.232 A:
12.5 A
